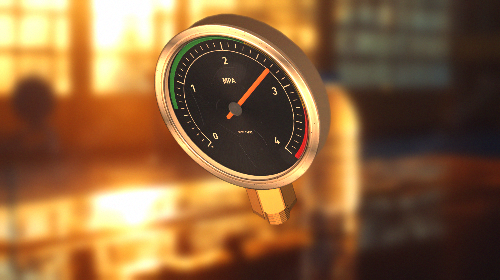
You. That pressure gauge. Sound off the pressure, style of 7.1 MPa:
2.7 MPa
